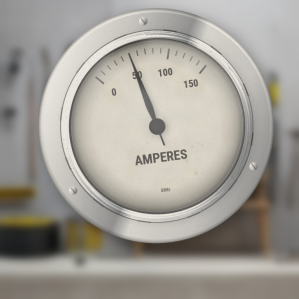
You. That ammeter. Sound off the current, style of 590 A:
50 A
